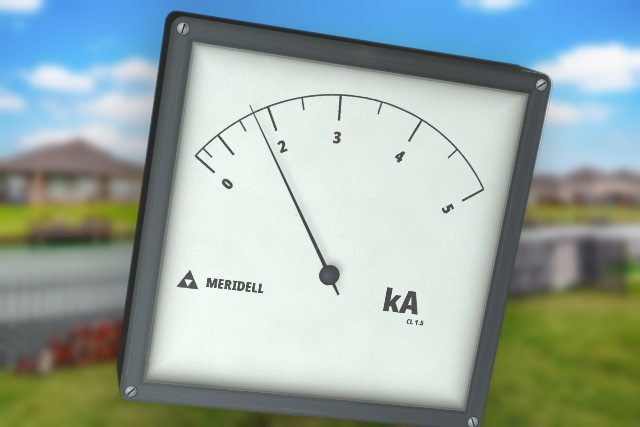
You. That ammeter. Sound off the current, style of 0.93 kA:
1.75 kA
